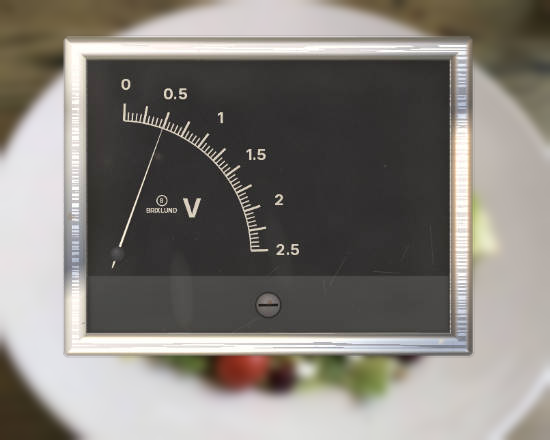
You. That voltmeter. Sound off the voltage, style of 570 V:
0.5 V
